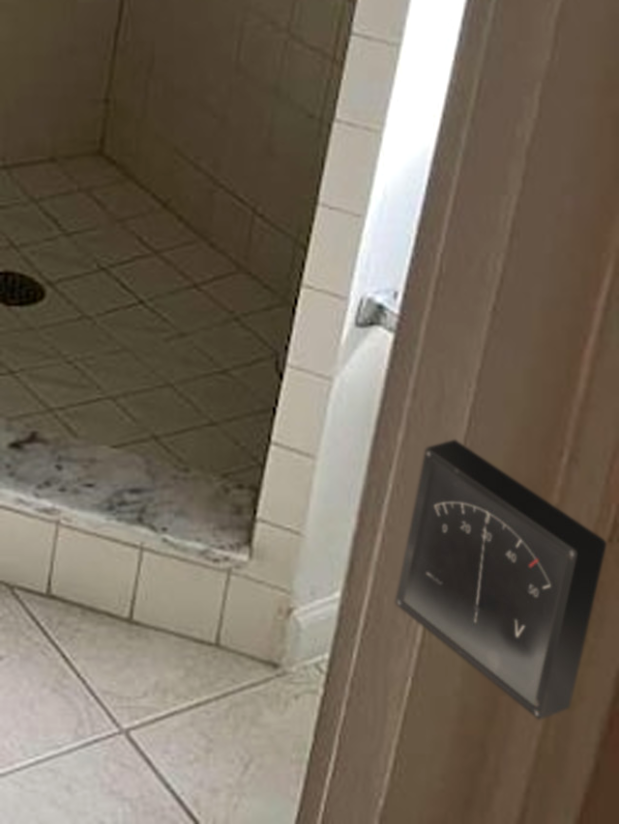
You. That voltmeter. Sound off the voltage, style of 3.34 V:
30 V
